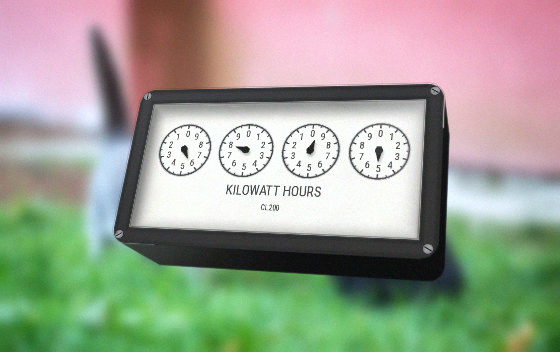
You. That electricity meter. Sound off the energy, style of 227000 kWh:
5795 kWh
